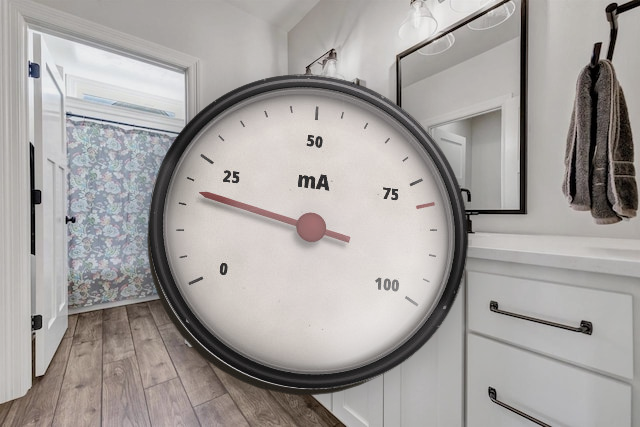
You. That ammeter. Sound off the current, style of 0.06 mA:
17.5 mA
